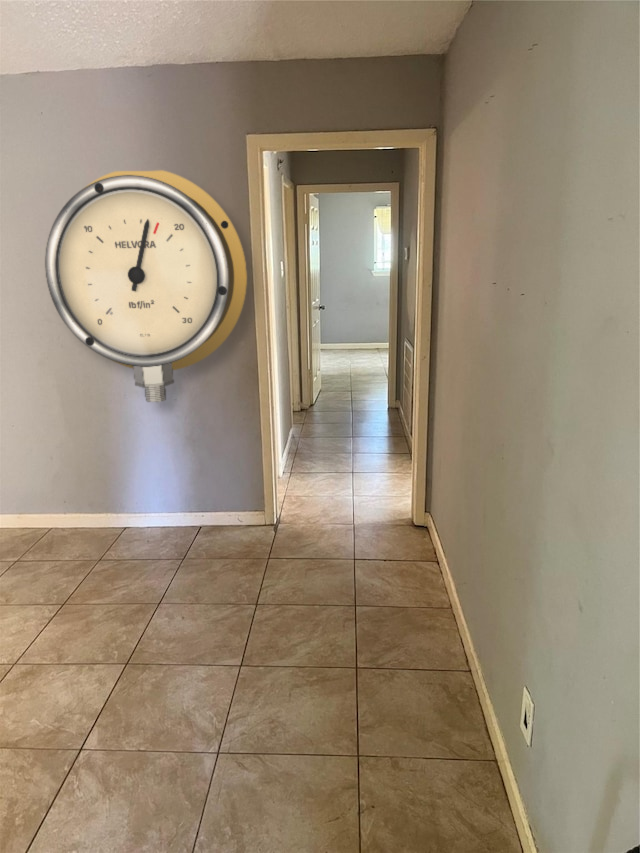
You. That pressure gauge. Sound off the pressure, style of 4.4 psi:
17 psi
